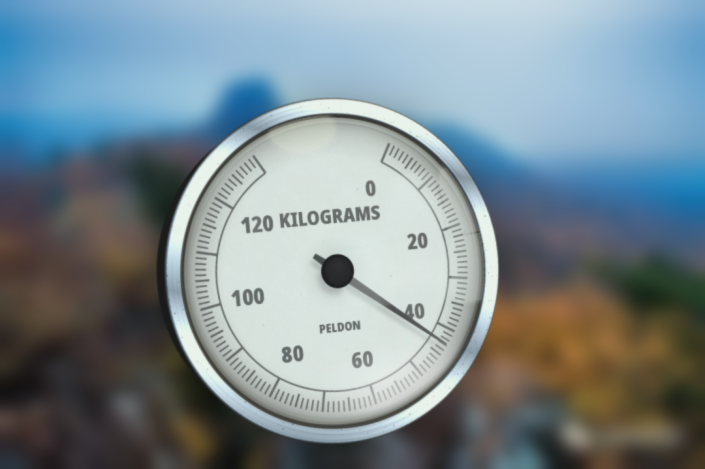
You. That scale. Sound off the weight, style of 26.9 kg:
43 kg
